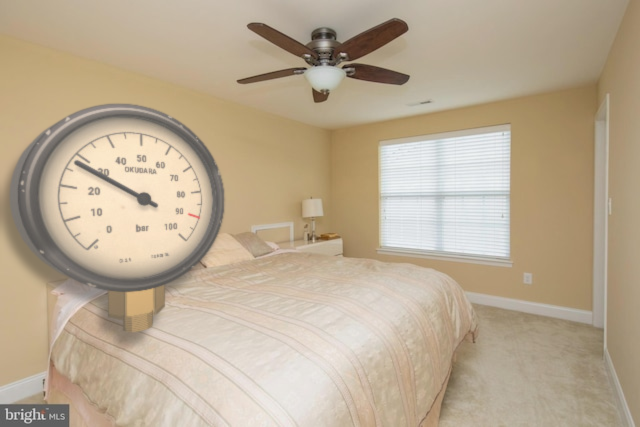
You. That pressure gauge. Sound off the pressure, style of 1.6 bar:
27.5 bar
